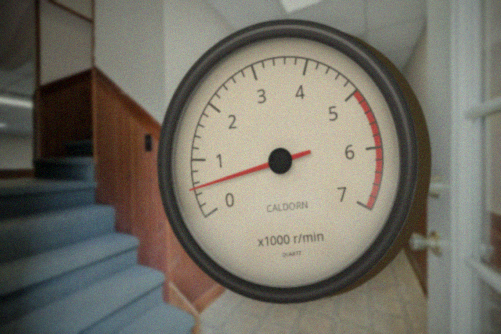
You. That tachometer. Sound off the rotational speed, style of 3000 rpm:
500 rpm
